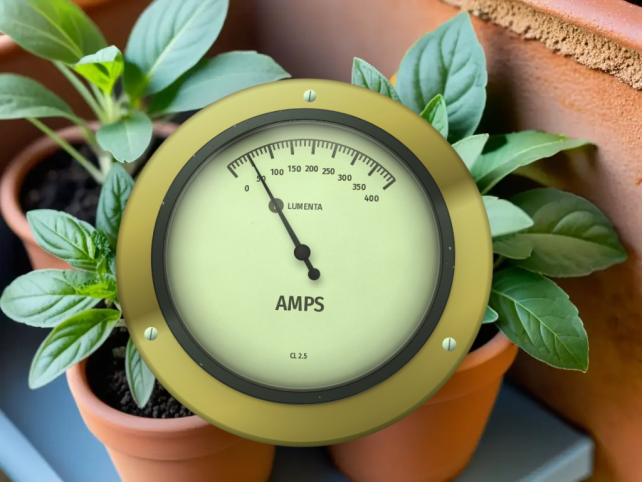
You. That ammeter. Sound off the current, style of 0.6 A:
50 A
